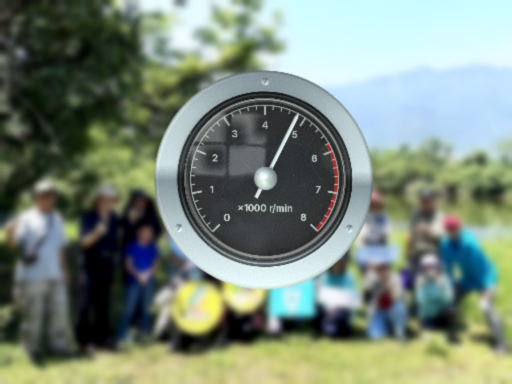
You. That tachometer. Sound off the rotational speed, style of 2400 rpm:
4800 rpm
